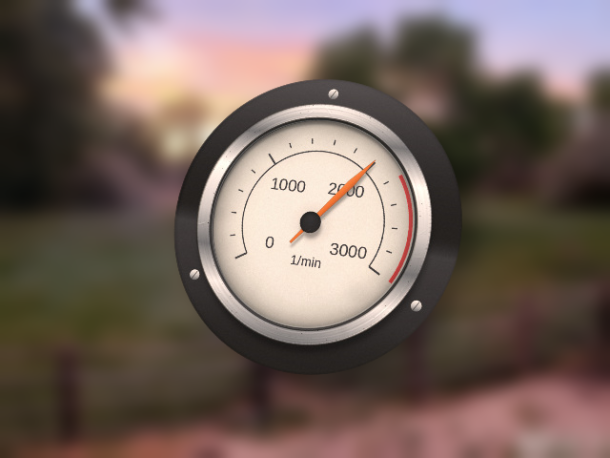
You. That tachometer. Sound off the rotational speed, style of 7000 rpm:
2000 rpm
